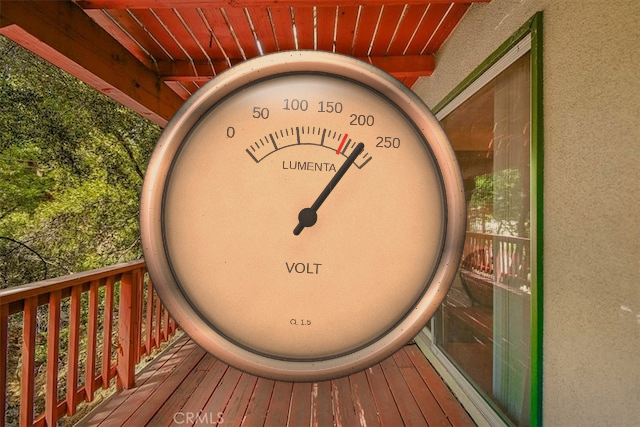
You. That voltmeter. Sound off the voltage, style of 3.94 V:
220 V
